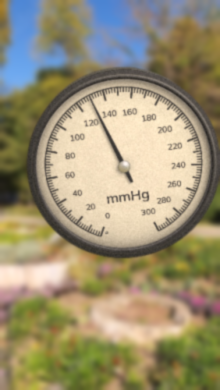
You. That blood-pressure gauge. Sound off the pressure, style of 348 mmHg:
130 mmHg
